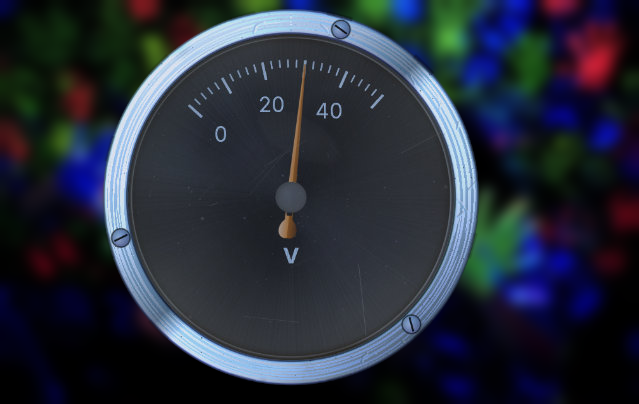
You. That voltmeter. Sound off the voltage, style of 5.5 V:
30 V
